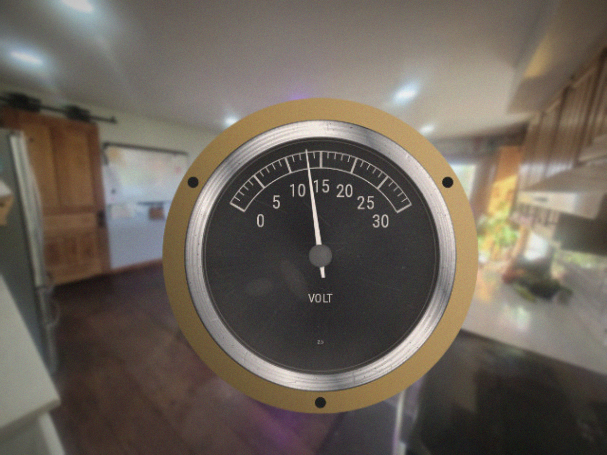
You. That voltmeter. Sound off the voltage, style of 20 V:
13 V
